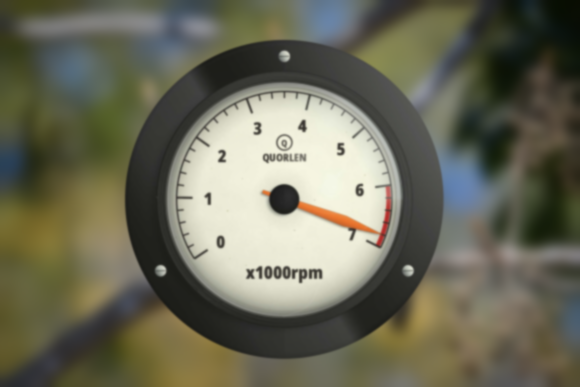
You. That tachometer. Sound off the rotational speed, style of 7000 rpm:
6800 rpm
